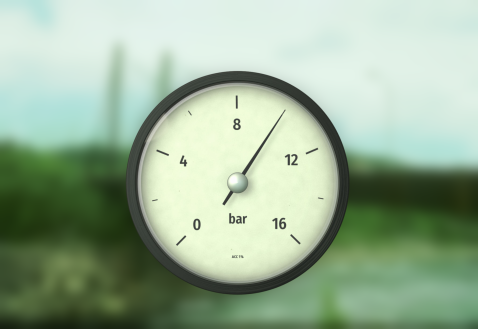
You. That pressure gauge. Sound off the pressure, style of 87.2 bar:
10 bar
